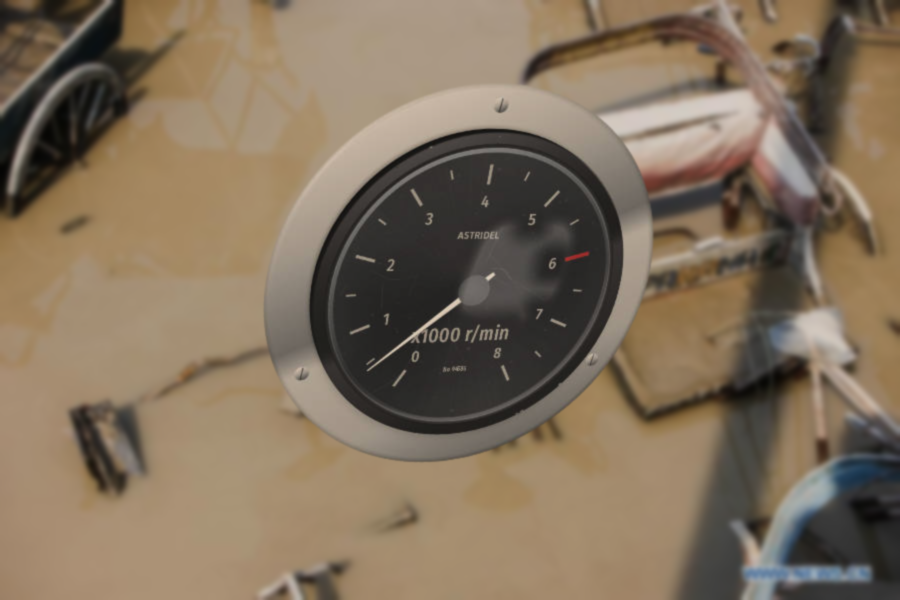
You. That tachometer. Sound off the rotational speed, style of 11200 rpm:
500 rpm
